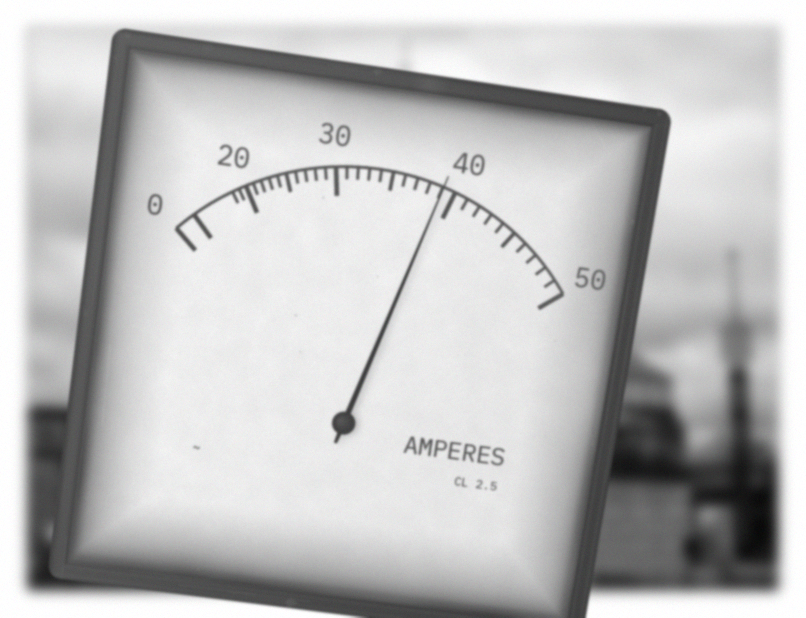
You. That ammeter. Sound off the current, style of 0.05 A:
39 A
